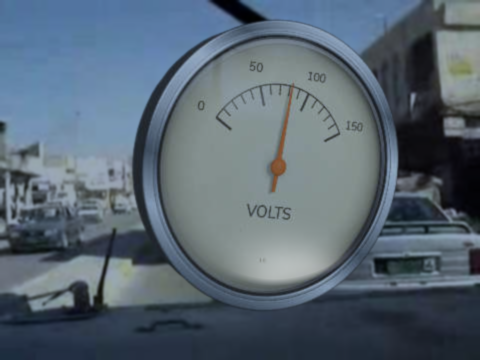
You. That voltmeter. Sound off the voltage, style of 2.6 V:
80 V
